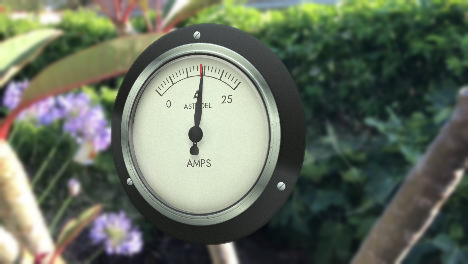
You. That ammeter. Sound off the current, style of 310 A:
15 A
